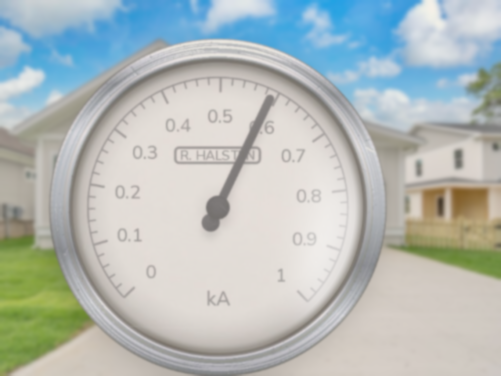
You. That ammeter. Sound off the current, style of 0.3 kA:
0.59 kA
